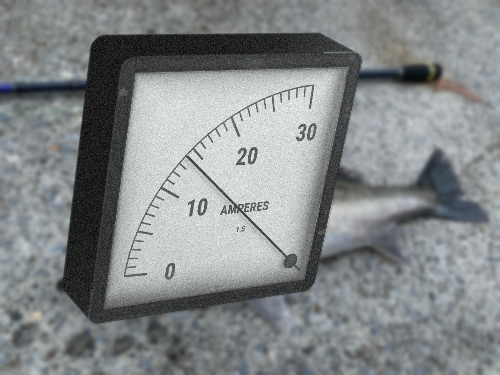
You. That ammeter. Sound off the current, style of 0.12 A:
14 A
